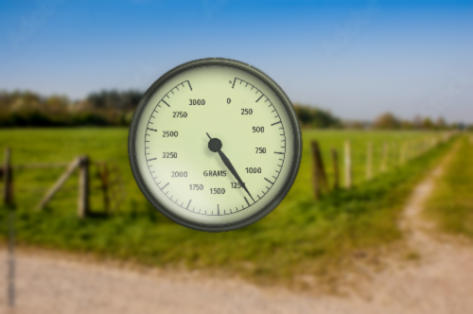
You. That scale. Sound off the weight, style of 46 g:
1200 g
